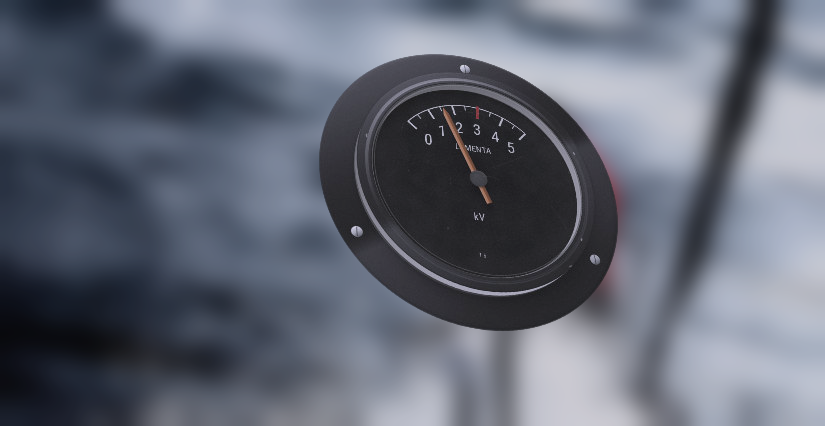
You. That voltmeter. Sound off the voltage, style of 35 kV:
1.5 kV
